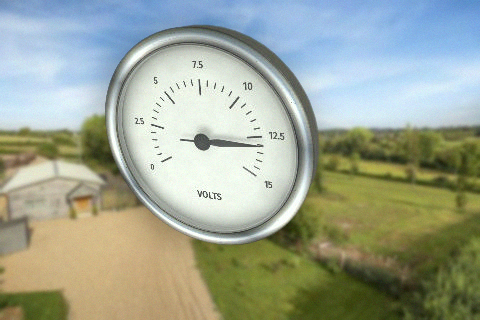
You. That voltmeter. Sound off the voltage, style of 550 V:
13 V
